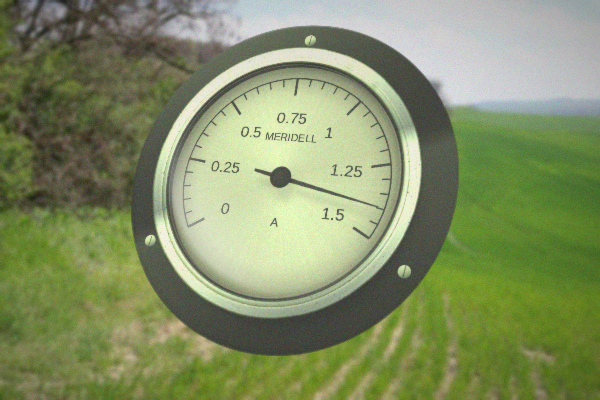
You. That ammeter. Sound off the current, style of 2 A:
1.4 A
